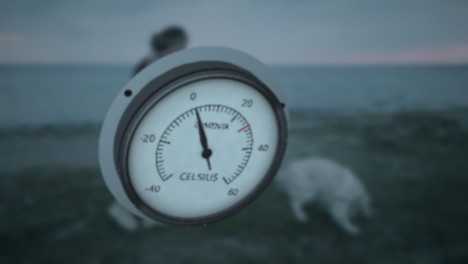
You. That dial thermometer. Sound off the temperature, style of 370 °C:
0 °C
